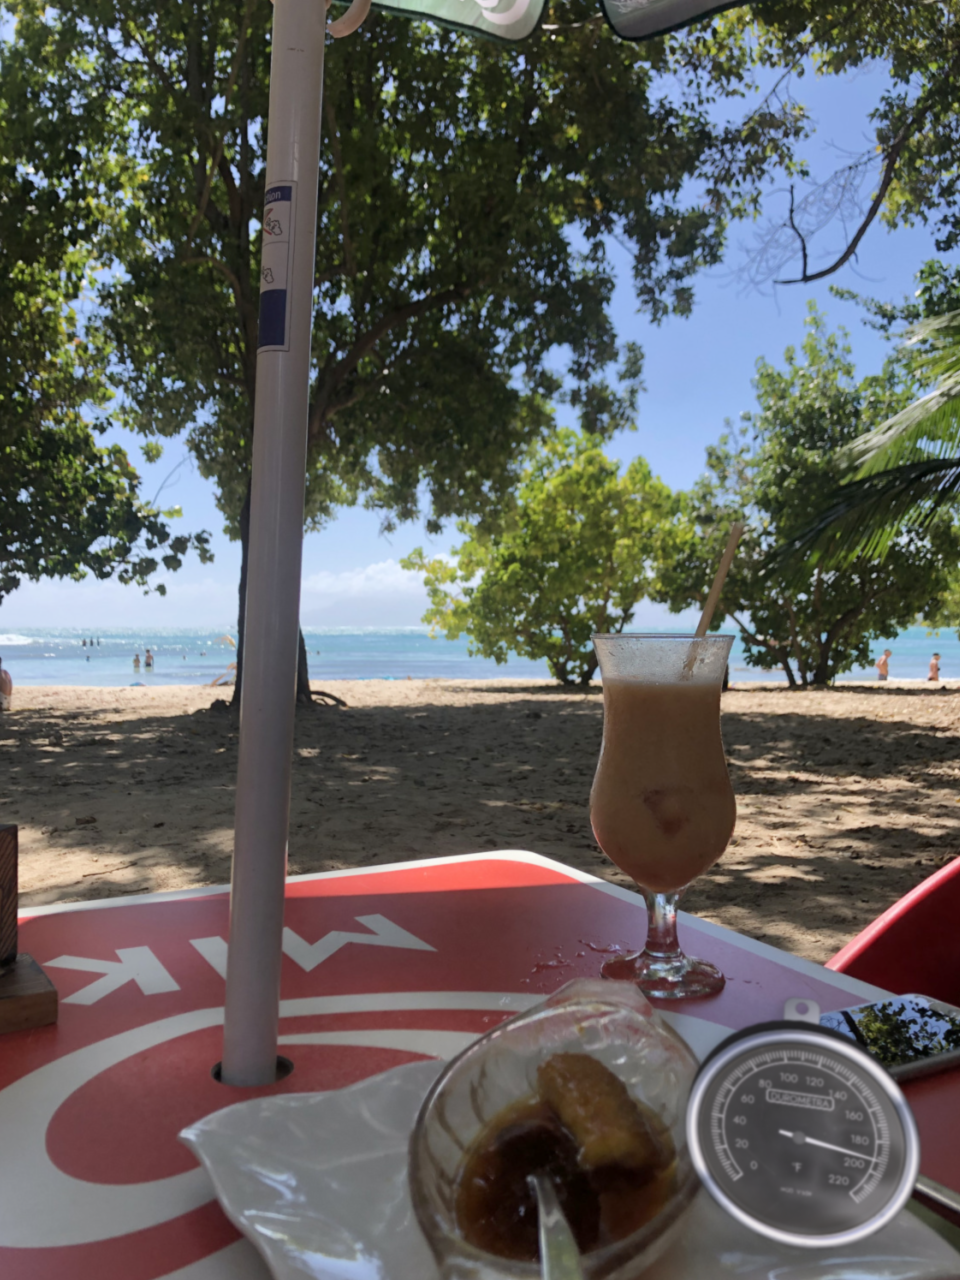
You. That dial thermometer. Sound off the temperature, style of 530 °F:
190 °F
